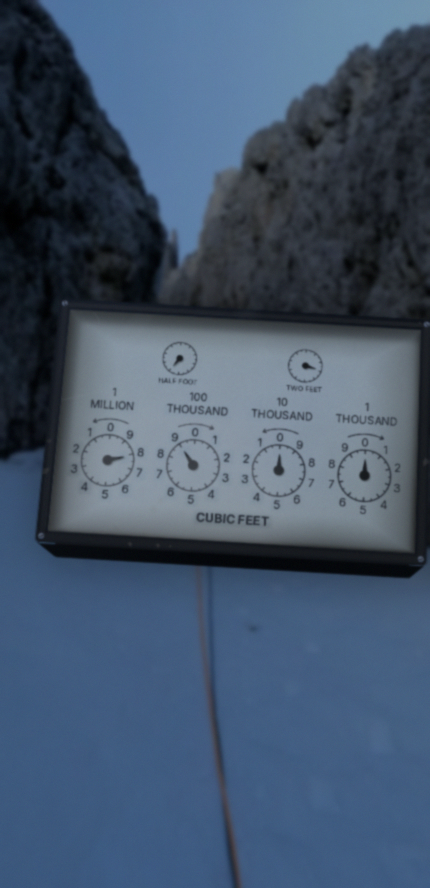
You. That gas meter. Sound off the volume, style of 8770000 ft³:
790000 ft³
